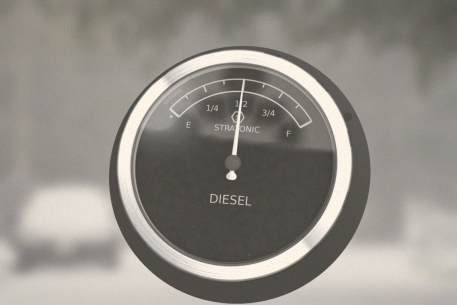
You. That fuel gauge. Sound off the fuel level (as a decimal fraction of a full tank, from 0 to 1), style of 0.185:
0.5
